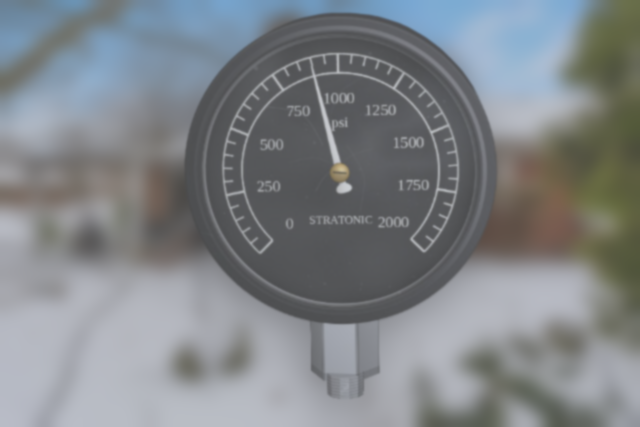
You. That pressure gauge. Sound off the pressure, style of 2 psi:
900 psi
